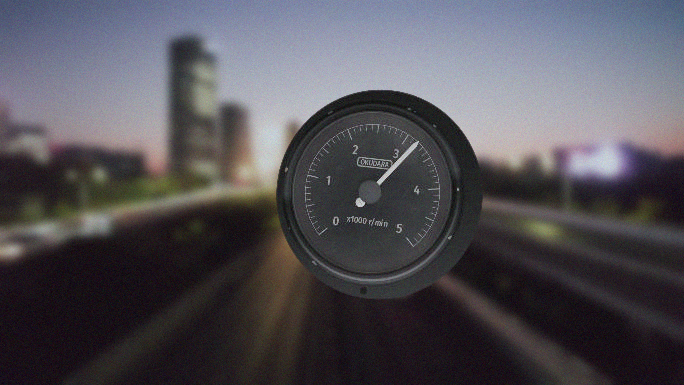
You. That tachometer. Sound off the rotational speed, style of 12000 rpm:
3200 rpm
